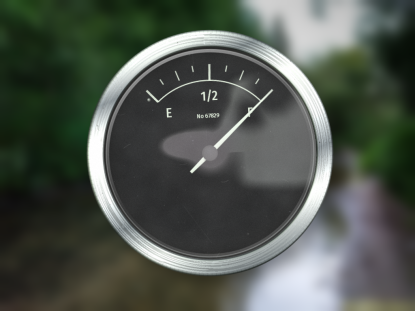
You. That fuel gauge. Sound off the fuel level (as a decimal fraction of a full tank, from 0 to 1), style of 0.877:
1
